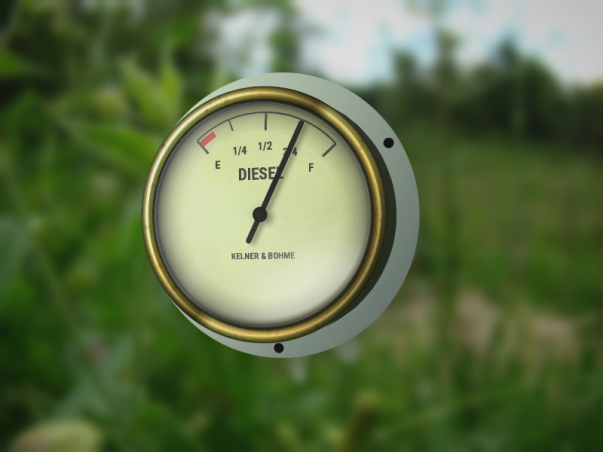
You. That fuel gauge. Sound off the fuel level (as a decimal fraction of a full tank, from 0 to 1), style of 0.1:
0.75
